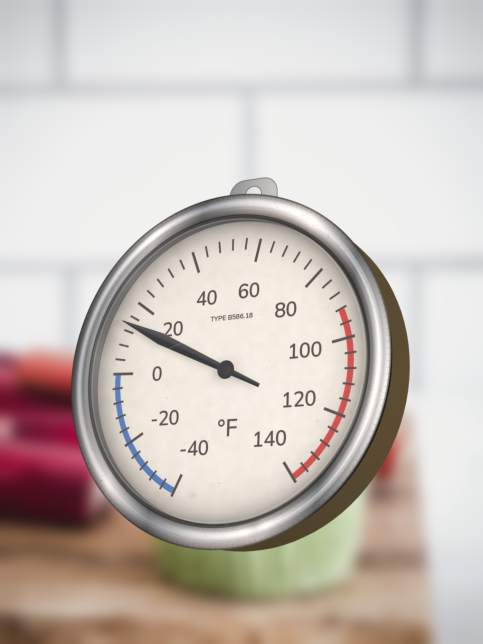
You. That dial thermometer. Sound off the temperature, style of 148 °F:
14 °F
